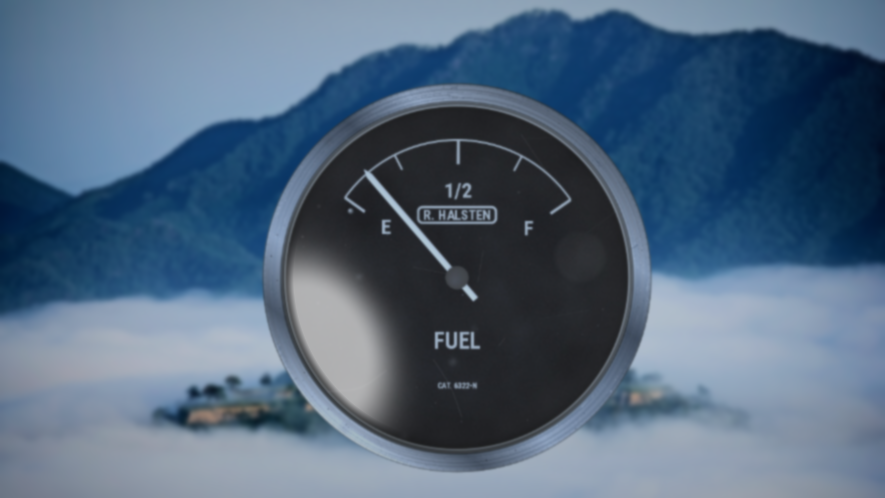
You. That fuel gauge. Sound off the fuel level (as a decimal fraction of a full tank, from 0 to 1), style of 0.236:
0.125
